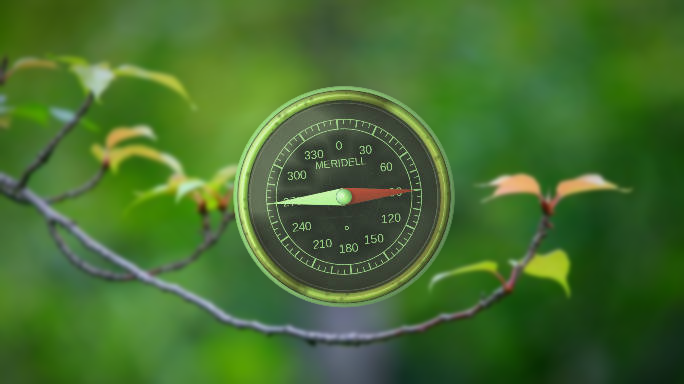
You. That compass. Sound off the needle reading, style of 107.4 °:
90 °
